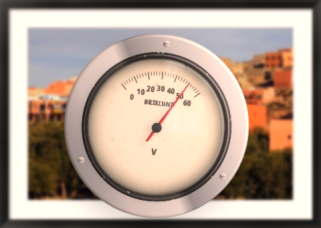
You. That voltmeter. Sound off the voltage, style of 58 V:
50 V
